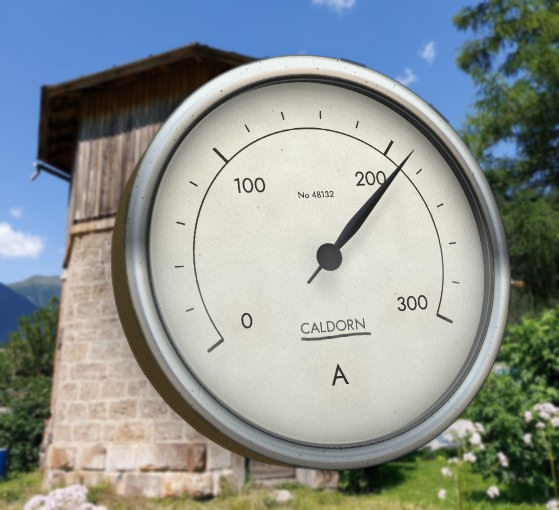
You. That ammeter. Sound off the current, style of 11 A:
210 A
